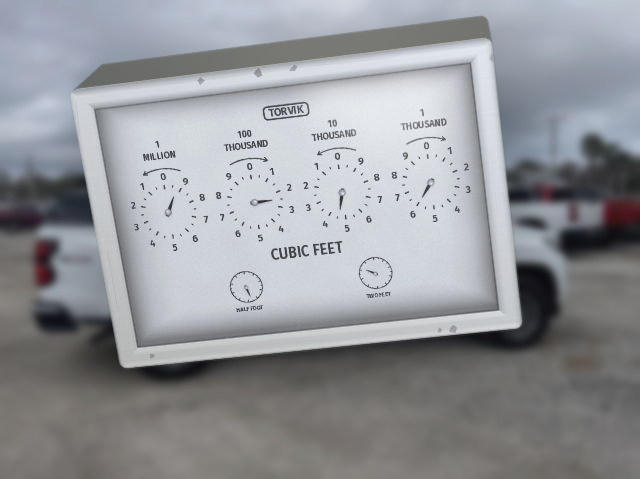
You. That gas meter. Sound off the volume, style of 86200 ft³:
924600 ft³
